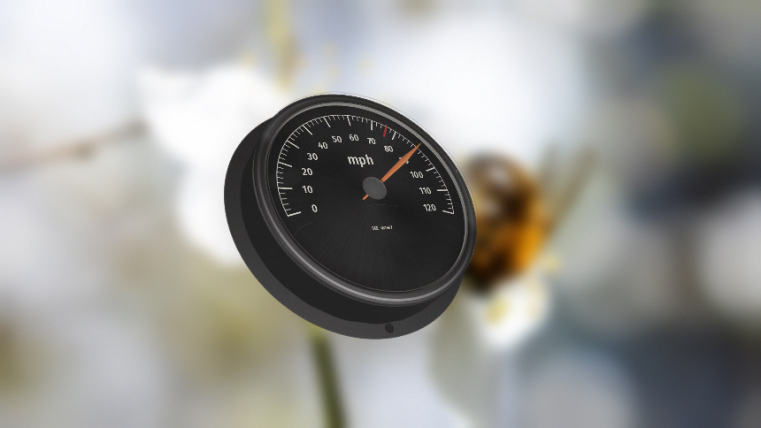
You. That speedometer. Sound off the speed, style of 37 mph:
90 mph
